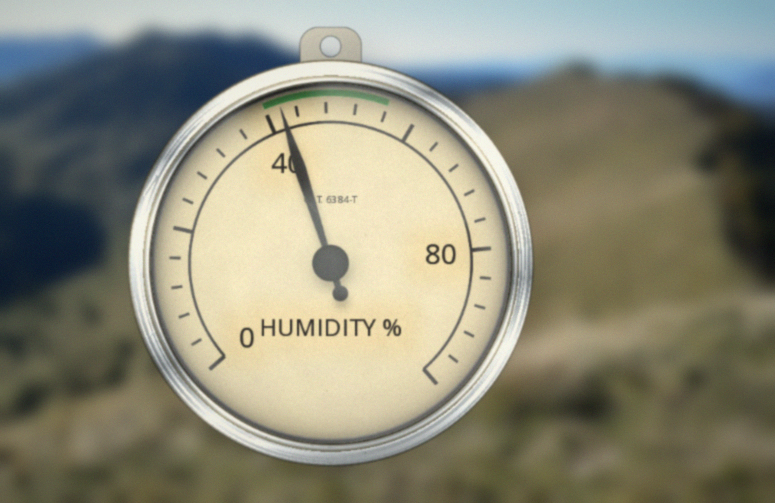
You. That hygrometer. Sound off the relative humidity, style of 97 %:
42 %
